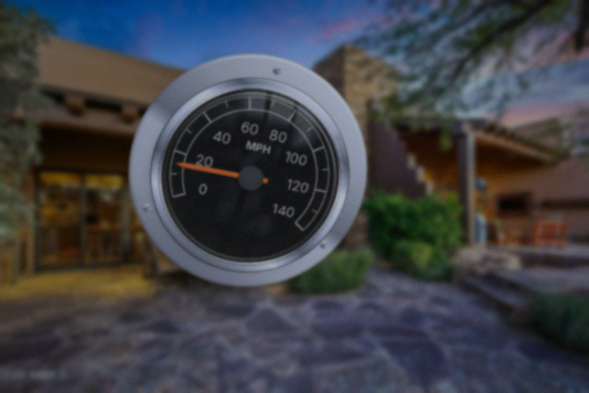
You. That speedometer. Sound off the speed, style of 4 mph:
15 mph
